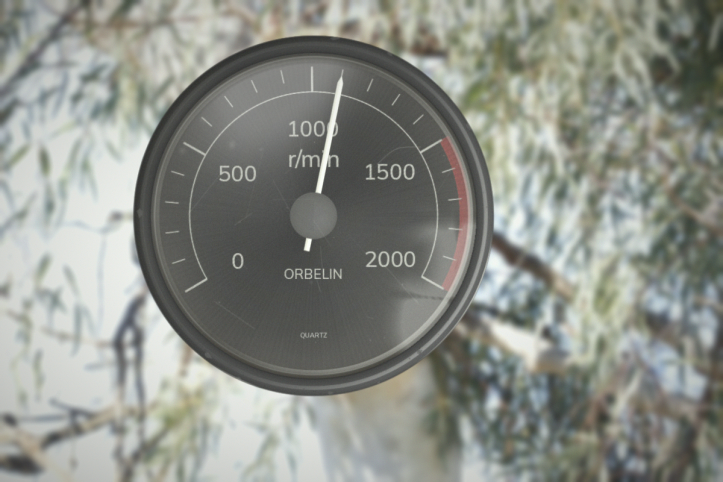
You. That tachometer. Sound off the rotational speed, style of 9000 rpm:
1100 rpm
